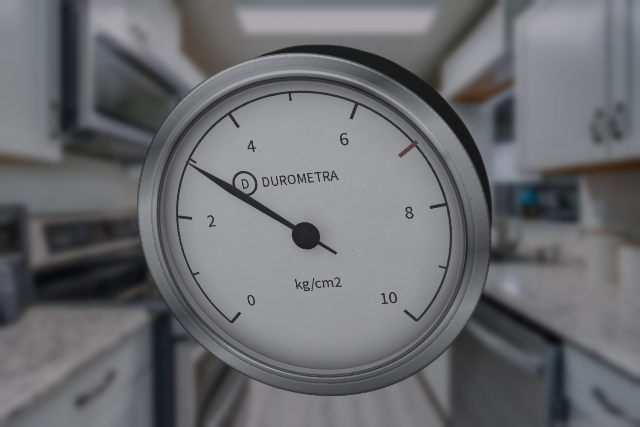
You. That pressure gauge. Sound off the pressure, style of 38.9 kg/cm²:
3 kg/cm²
